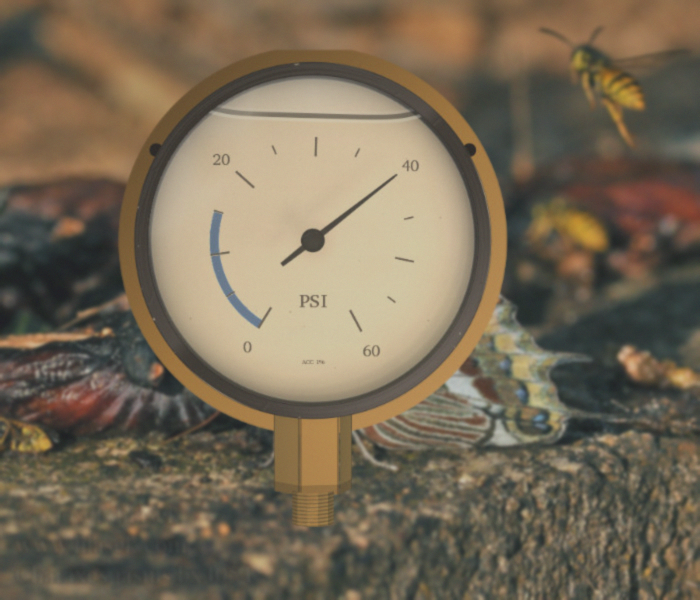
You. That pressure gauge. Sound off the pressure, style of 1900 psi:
40 psi
